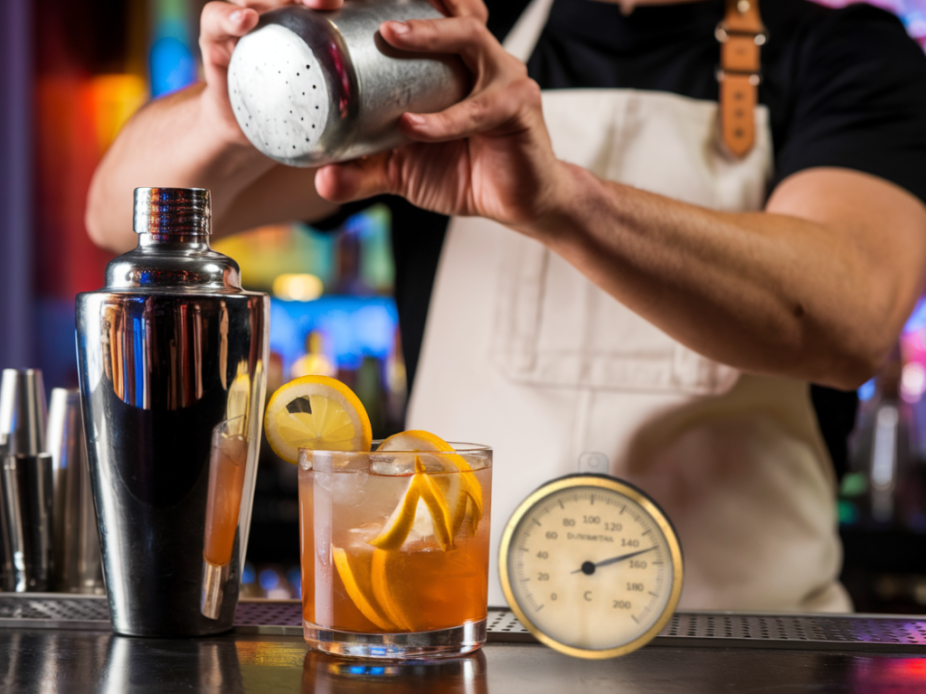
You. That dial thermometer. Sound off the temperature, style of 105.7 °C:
150 °C
